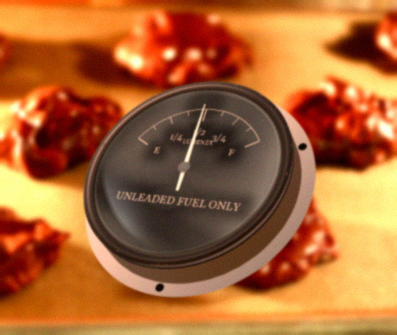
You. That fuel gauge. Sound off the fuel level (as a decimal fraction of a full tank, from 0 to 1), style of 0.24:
0.5
